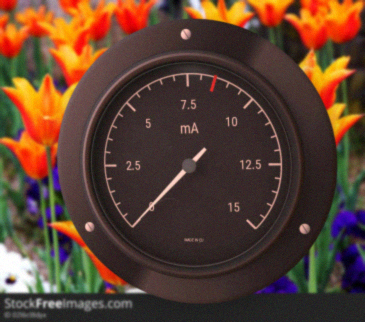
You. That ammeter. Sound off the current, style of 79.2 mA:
0 mA
